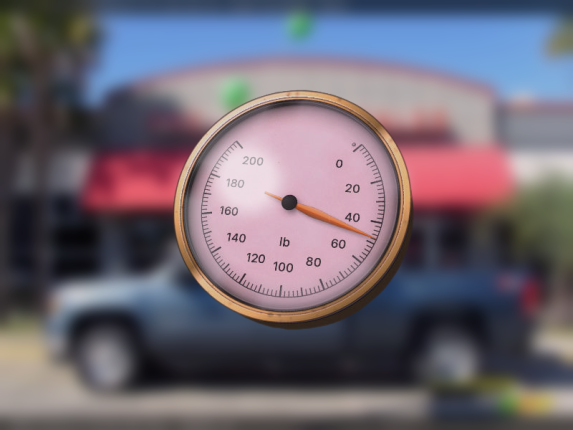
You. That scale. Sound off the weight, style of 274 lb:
48 lb
